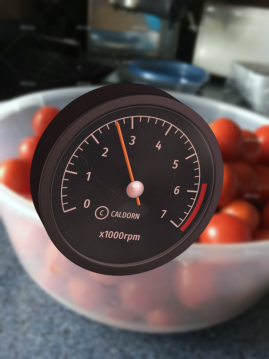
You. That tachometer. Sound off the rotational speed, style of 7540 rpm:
2600 rpm
